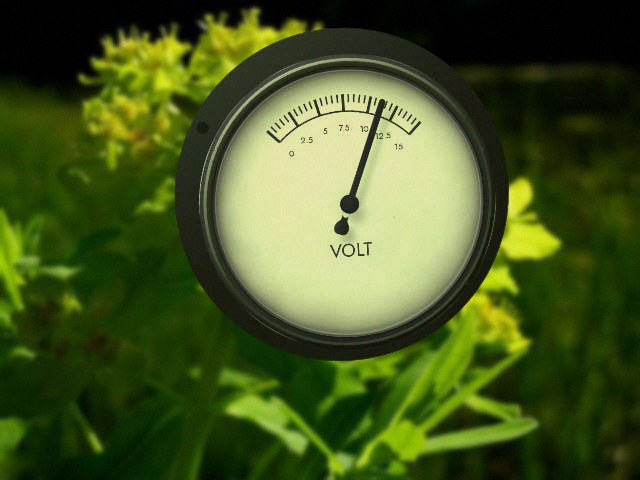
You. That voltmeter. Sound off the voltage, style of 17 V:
11 V
